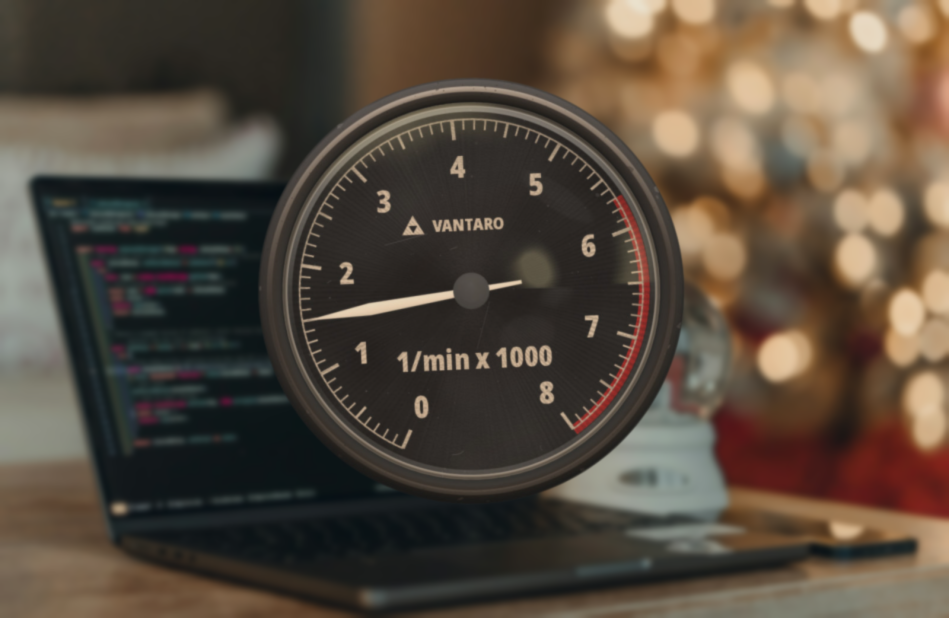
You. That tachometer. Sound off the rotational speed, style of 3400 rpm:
1500 rpm
